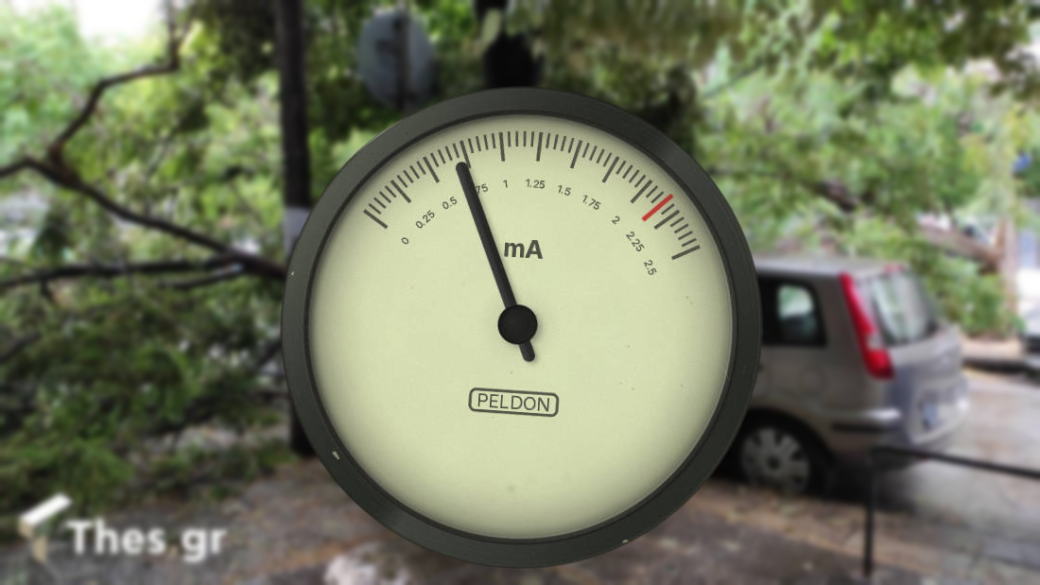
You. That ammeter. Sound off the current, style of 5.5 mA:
0.7 mA
